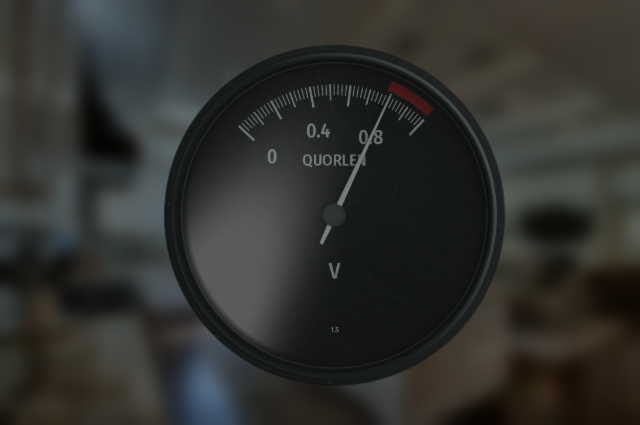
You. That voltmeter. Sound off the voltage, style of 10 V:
0.8 V
